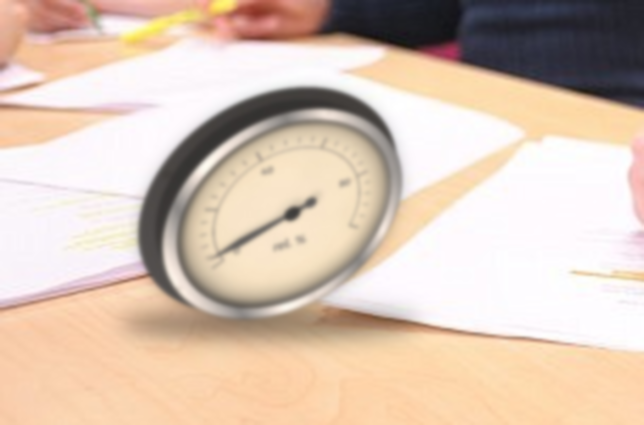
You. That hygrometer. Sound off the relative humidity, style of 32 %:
4 %
